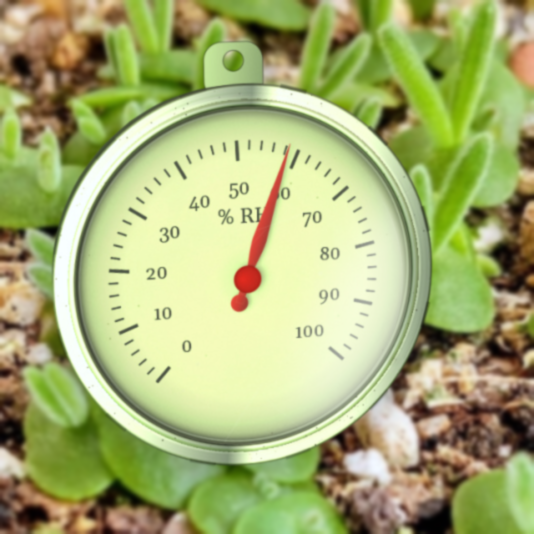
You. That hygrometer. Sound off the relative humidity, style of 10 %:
58 %
